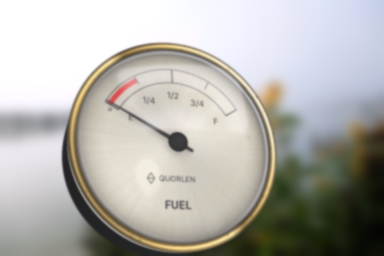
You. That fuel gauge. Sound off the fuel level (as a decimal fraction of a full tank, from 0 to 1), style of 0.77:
0
